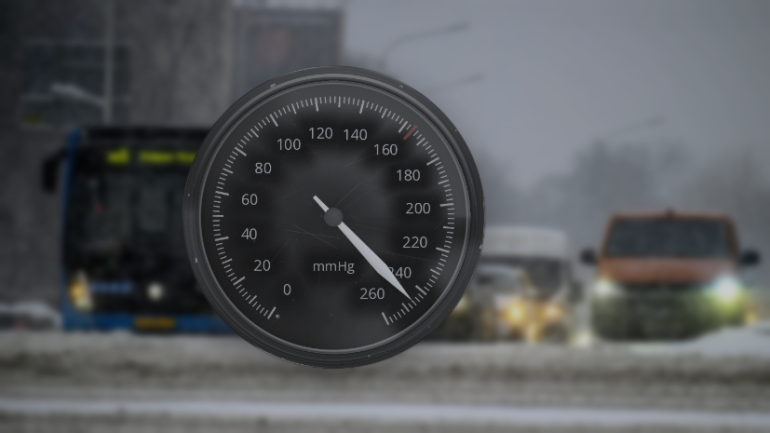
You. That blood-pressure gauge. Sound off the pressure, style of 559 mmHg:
246 mmHg
